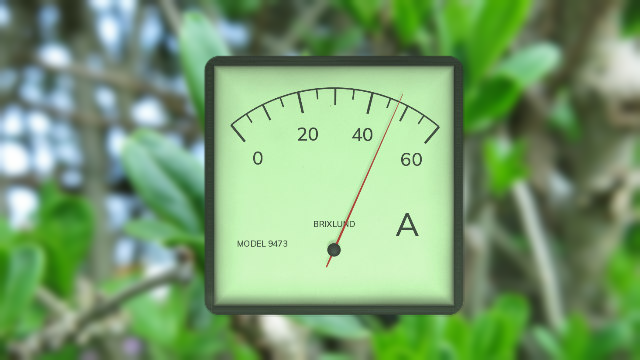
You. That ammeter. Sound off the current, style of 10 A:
47.5 A
